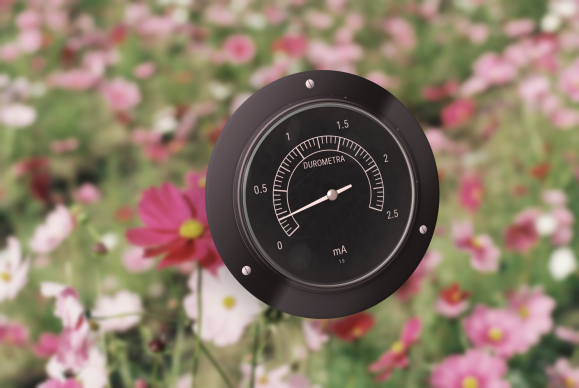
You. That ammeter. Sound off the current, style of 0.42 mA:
0.2 mA
